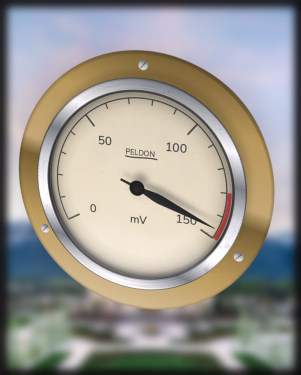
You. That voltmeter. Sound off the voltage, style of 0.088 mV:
145 mV
